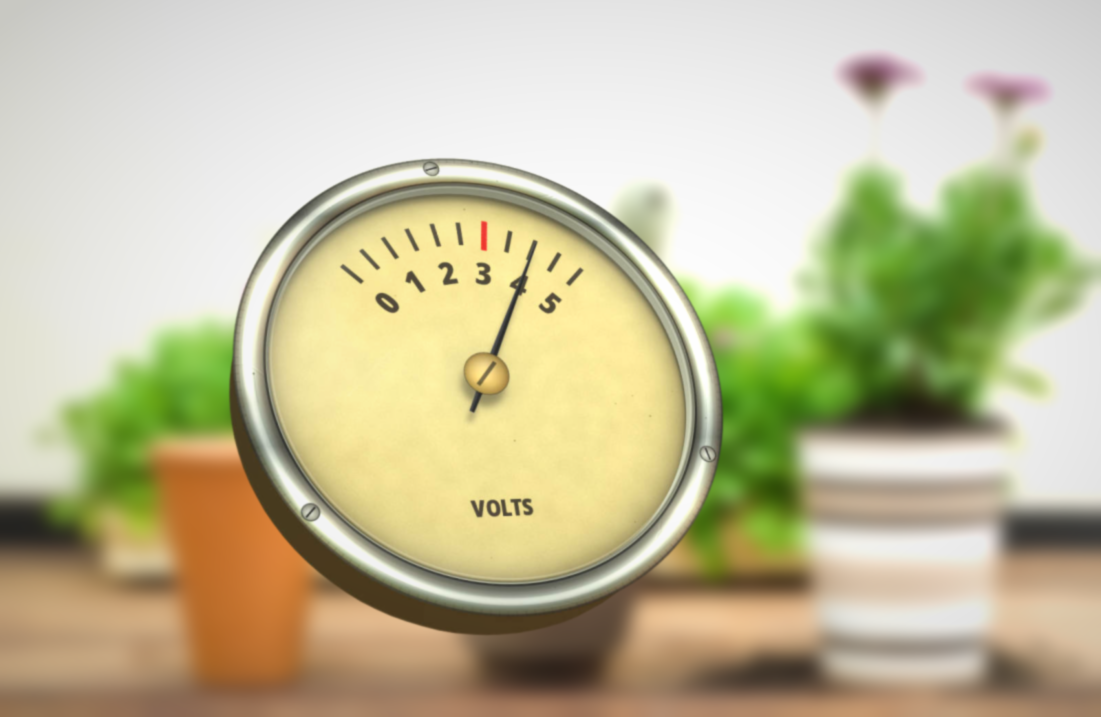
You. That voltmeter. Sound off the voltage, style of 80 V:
4 V
